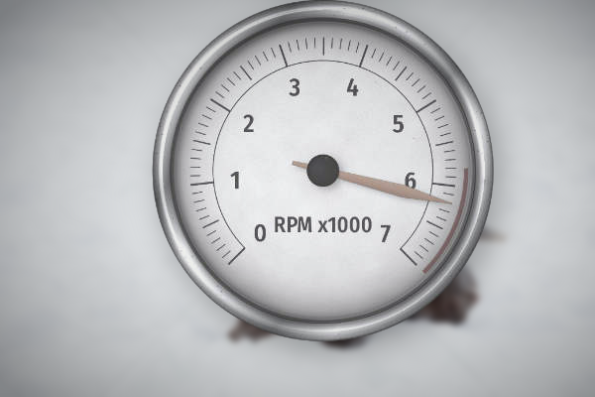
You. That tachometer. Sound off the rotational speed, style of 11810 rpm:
6200 rpm
